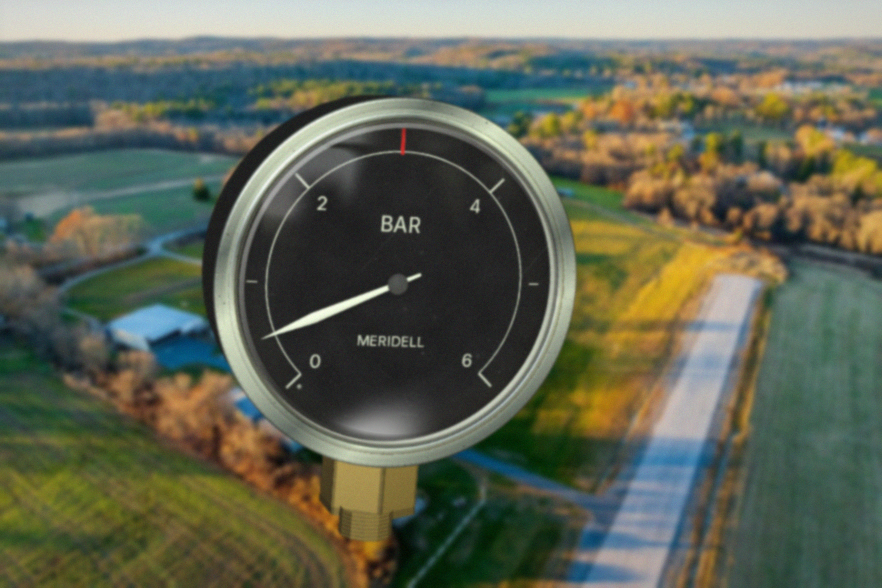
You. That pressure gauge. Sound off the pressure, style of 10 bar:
0.5 bar
